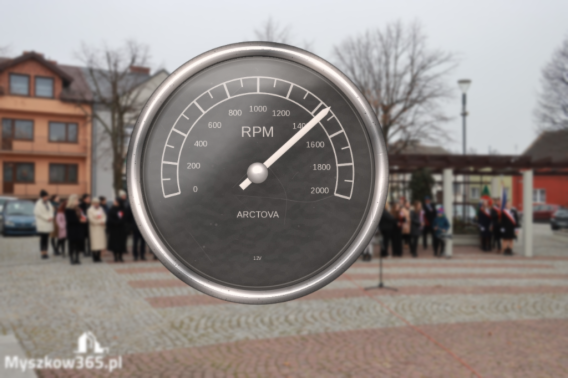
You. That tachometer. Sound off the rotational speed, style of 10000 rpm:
1450 rpm
